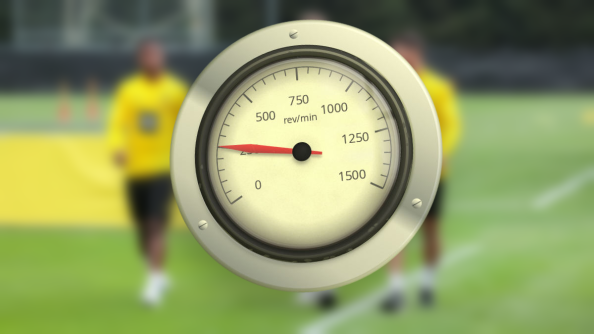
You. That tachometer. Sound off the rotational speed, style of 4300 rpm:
250 rpm
